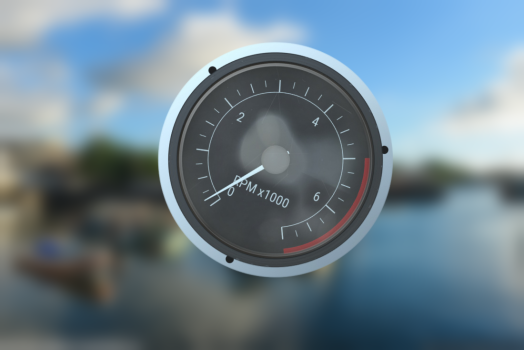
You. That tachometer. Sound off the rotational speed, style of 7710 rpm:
125 rpm
